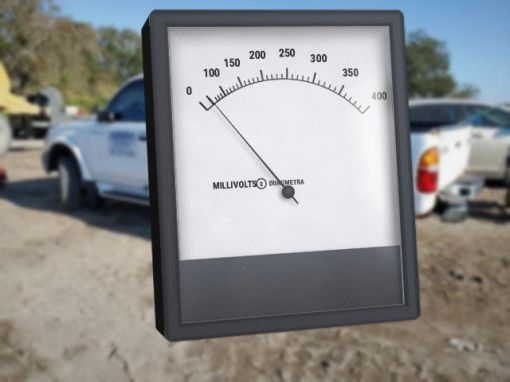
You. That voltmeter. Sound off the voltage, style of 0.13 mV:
50 mV
